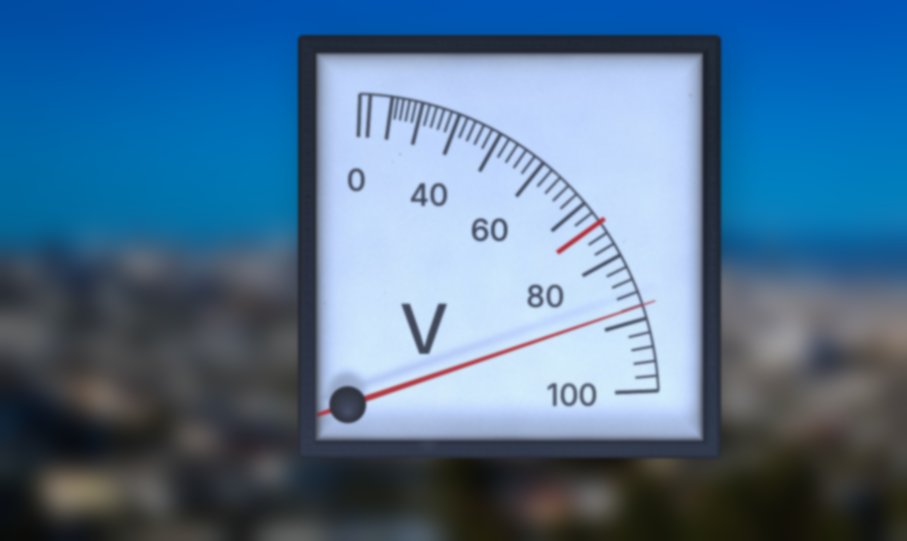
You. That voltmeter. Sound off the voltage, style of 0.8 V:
88 V
